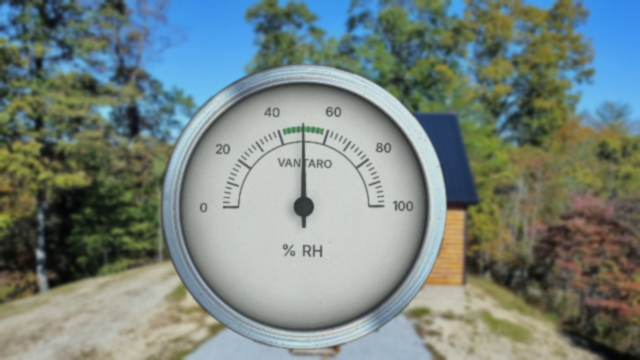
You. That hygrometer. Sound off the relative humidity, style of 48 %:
50 %
